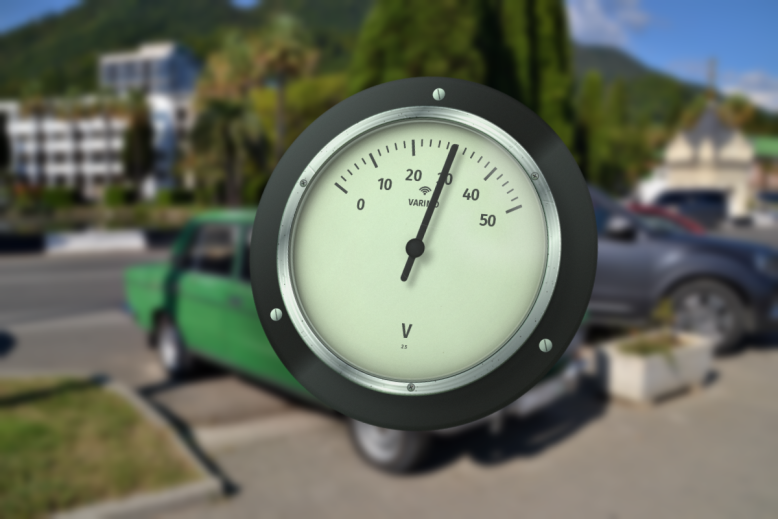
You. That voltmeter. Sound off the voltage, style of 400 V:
30 V
